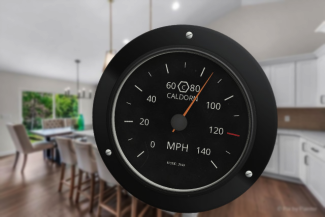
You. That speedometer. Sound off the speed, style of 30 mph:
85 mph
